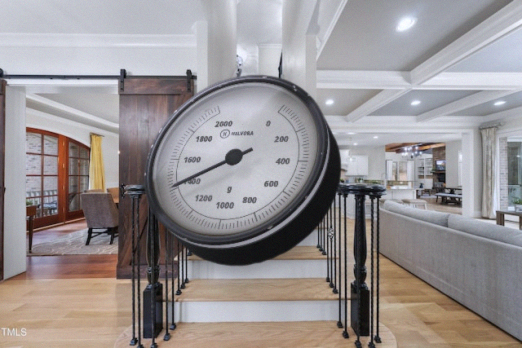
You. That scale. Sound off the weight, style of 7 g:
1400 g
